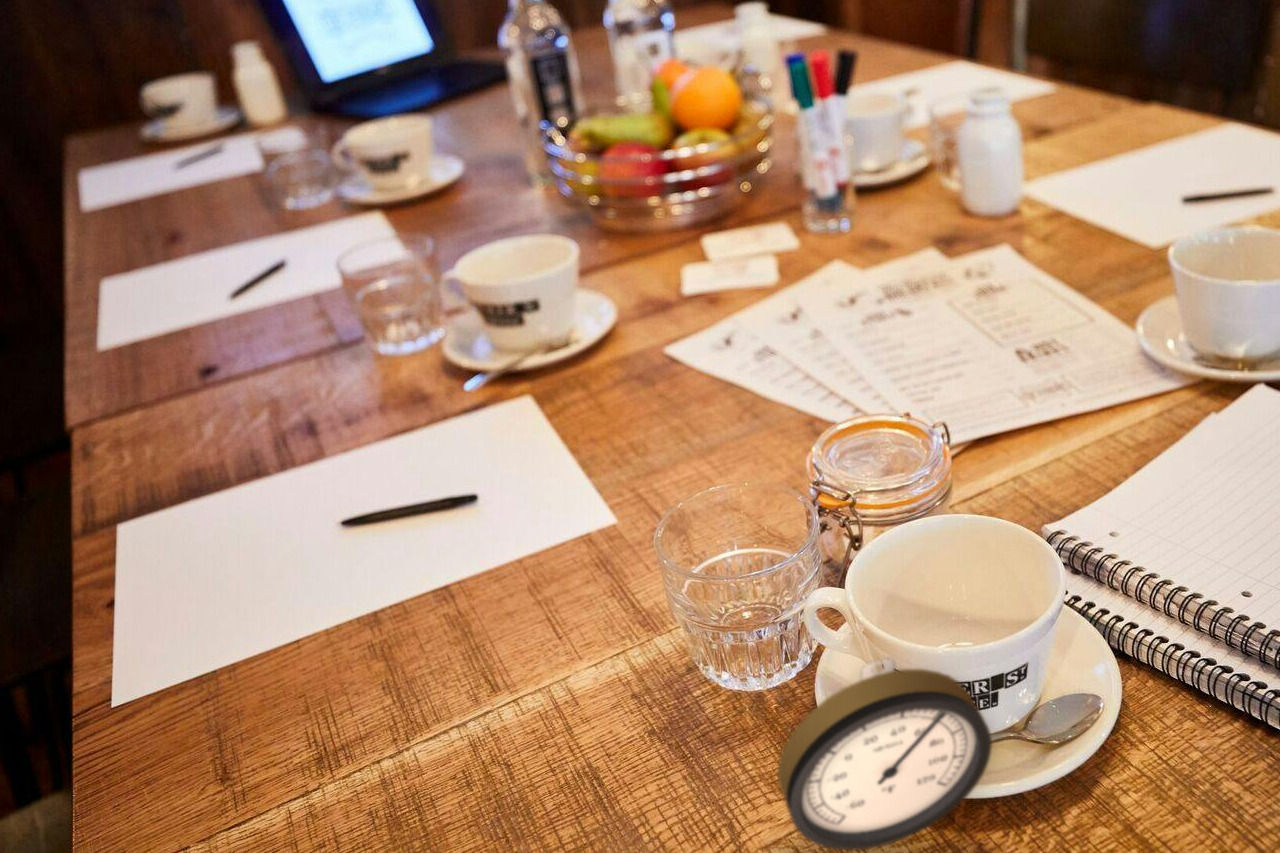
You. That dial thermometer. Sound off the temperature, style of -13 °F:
60 °F
